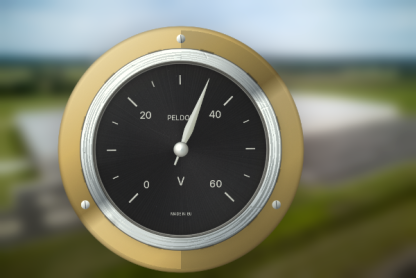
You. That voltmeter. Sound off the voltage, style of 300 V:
35 V
